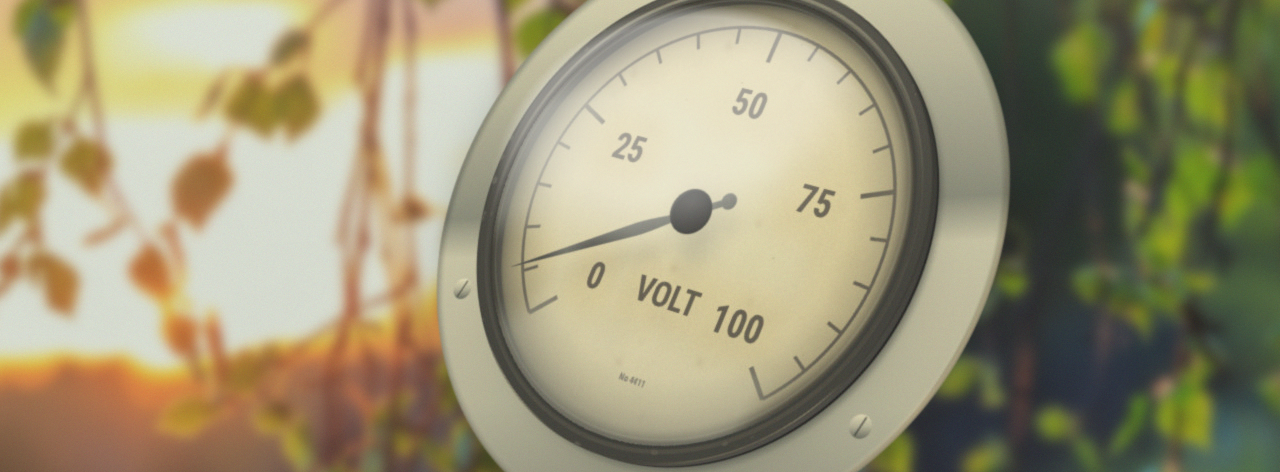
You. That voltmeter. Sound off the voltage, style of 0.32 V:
5 V
